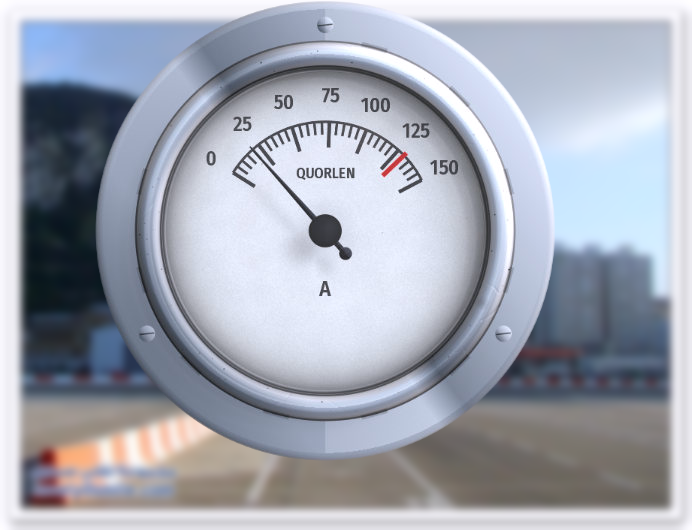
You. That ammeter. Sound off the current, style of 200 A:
20 A
